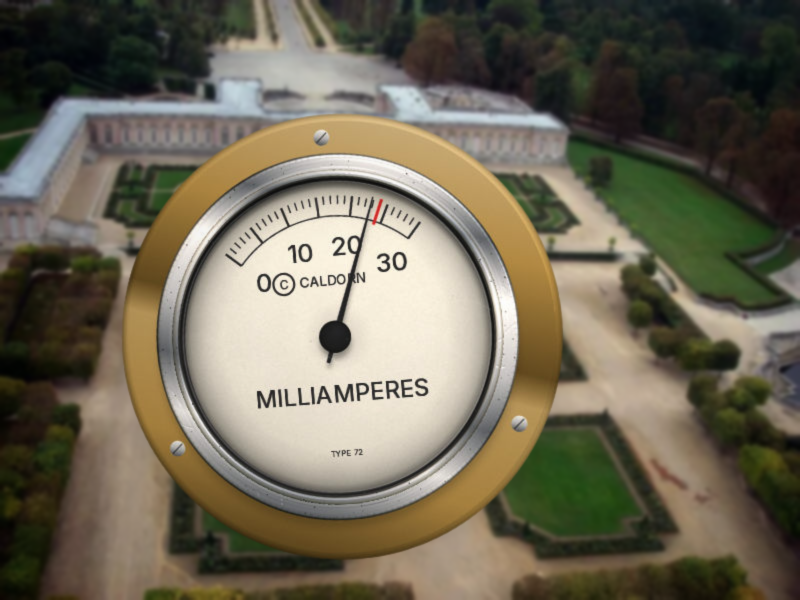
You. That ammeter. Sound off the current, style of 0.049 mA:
23 mA
